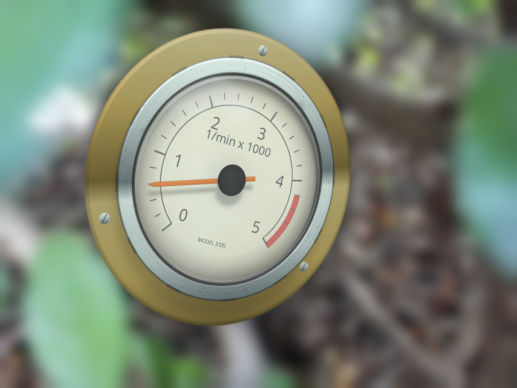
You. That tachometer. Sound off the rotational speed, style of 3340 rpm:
600 rpm
